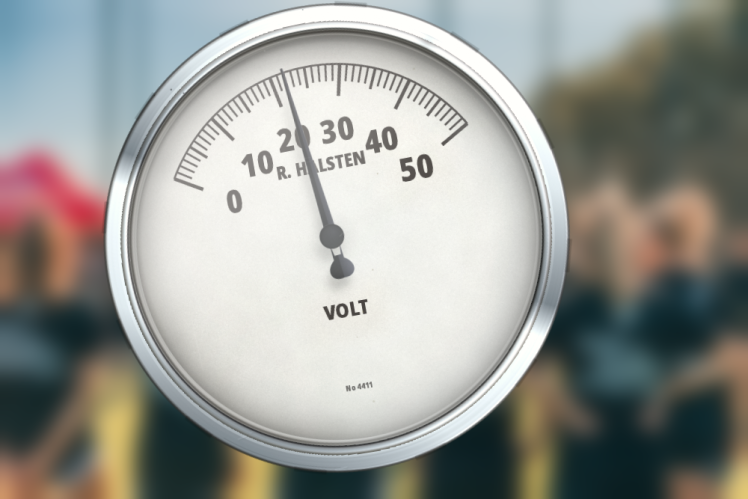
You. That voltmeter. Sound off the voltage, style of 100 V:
22 V
